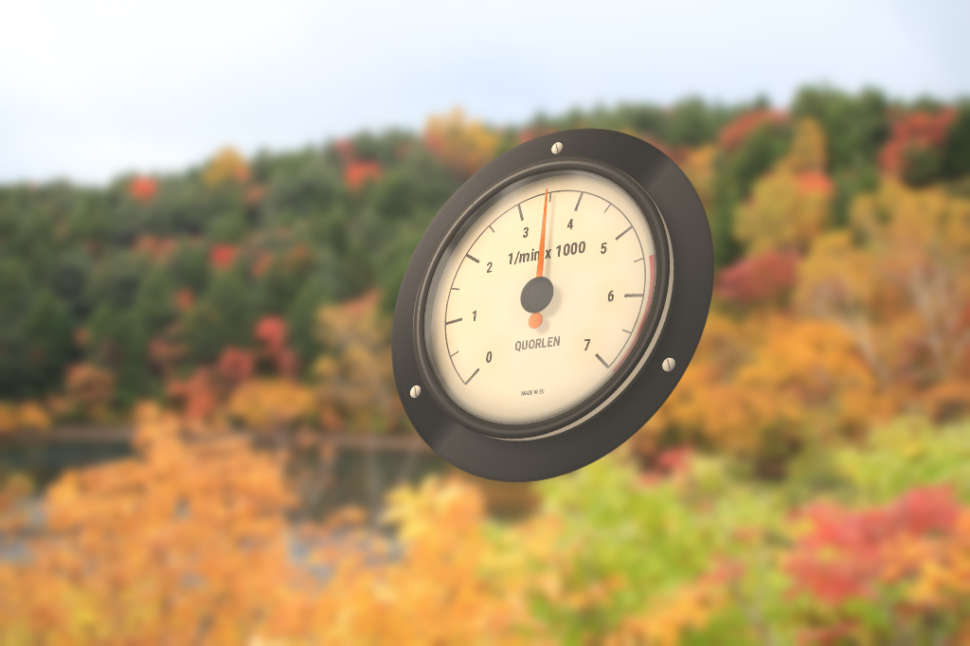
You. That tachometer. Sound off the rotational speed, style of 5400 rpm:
3500 rpm
